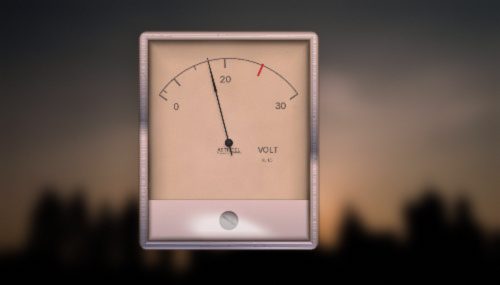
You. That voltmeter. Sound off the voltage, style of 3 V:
17.5 V
